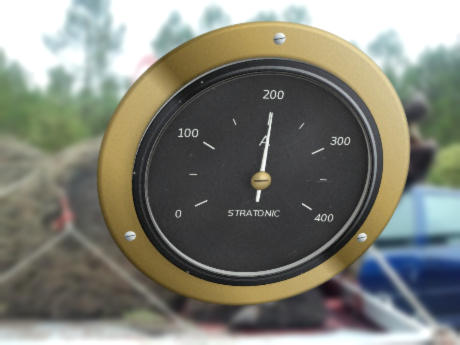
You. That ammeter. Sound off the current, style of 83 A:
200 A
